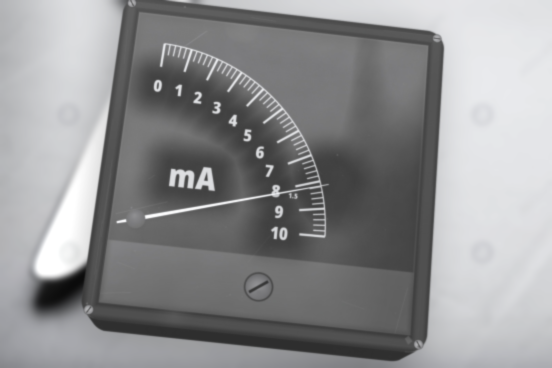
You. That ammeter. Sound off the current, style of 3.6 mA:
8.2 mA
